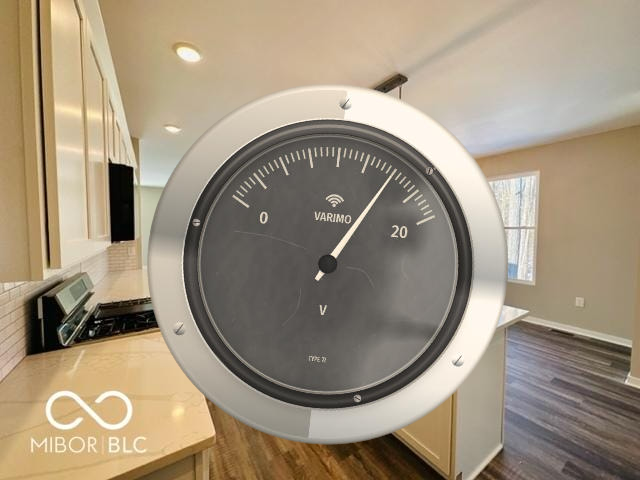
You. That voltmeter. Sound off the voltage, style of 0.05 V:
15 V
